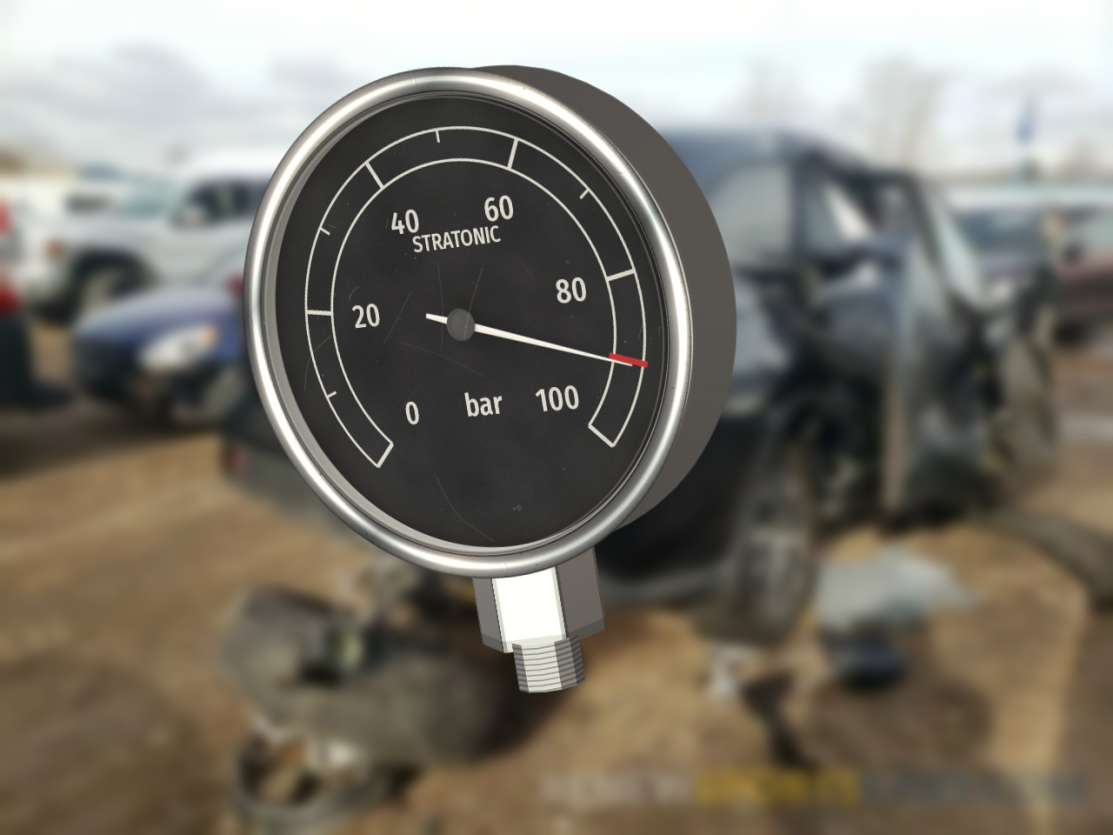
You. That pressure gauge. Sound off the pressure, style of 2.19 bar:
90 bar
